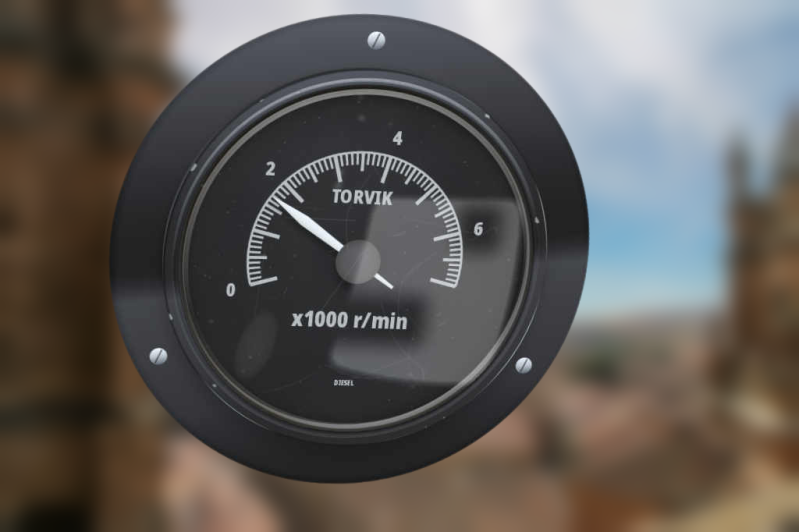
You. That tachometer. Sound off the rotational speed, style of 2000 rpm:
1700 rpm
